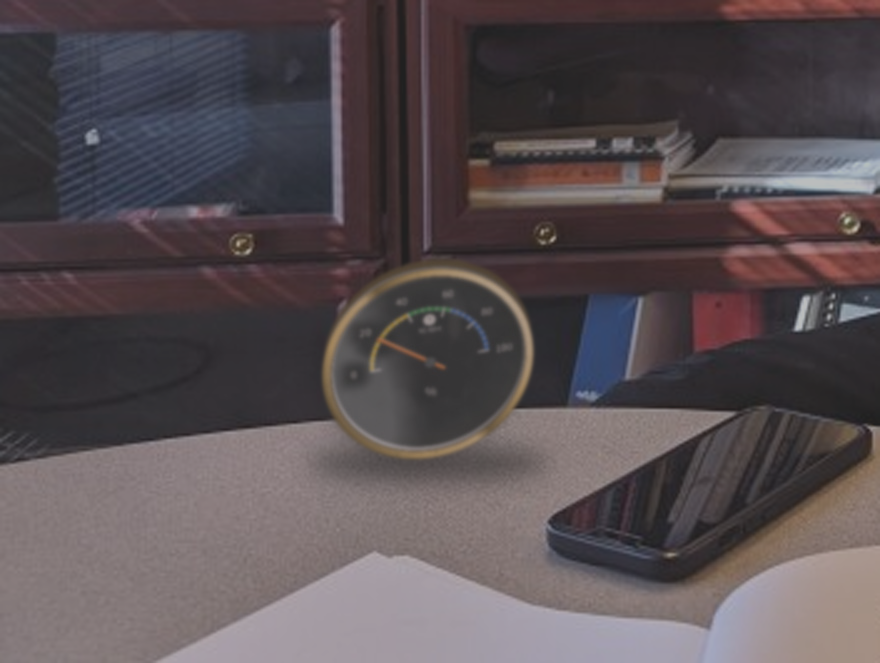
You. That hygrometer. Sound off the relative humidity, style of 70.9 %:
20 %
